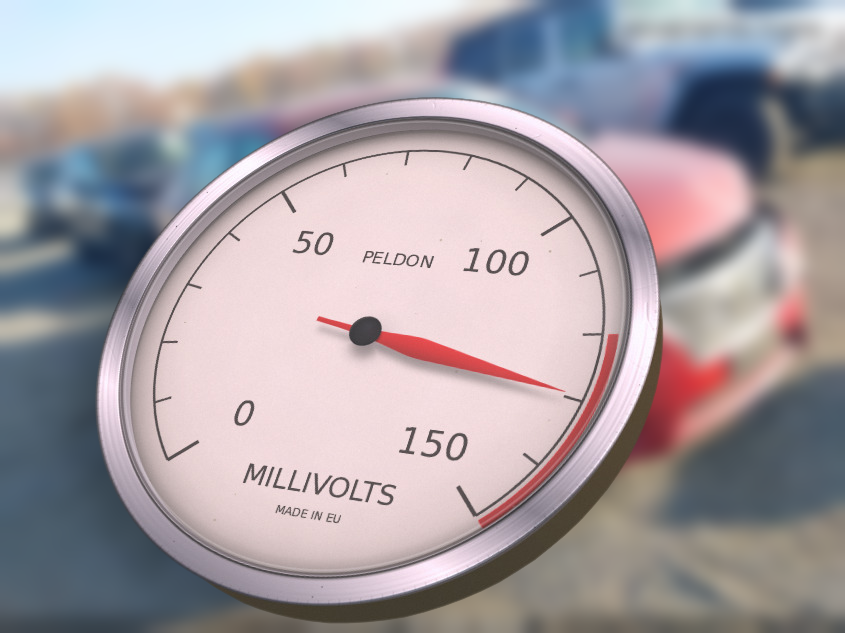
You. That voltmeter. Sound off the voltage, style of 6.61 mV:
130 mV
